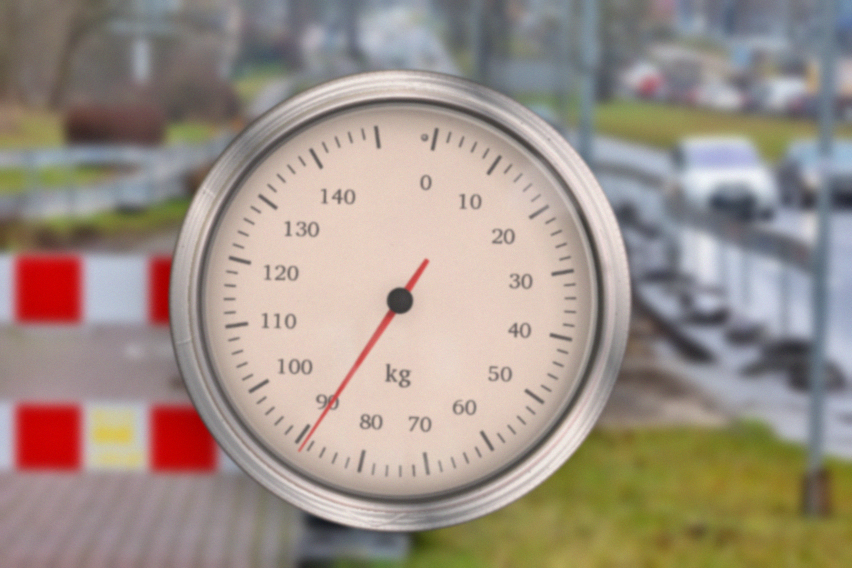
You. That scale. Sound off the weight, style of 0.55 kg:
89 kg
